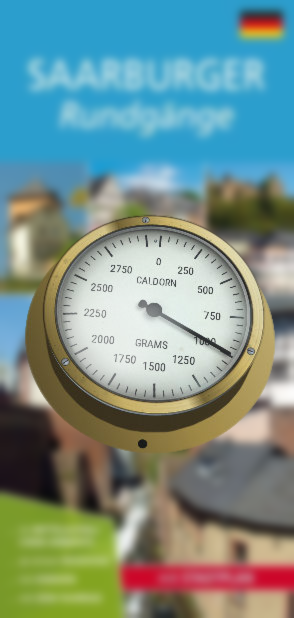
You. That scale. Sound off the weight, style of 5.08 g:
1000 g
